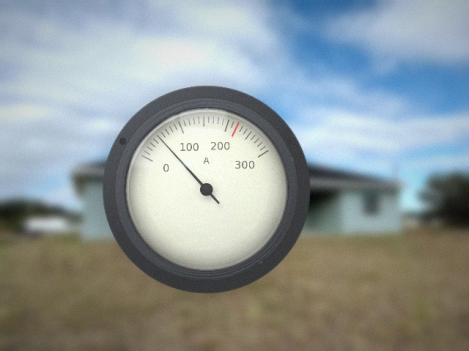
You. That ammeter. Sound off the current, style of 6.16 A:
50 A
